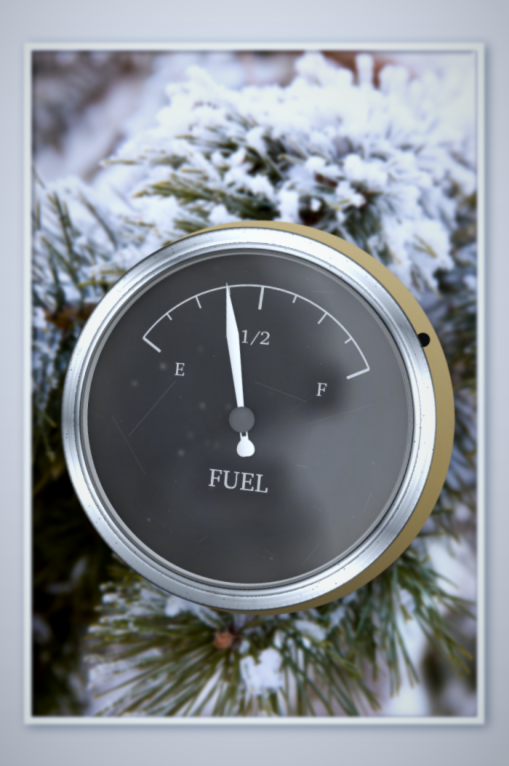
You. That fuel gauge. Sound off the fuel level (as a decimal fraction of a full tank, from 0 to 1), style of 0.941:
0.375
